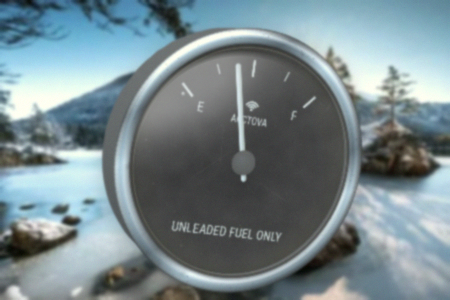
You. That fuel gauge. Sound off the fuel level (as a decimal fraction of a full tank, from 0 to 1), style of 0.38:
0.375
